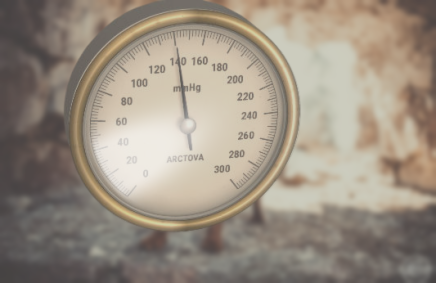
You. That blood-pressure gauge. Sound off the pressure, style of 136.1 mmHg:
140 mmHg
